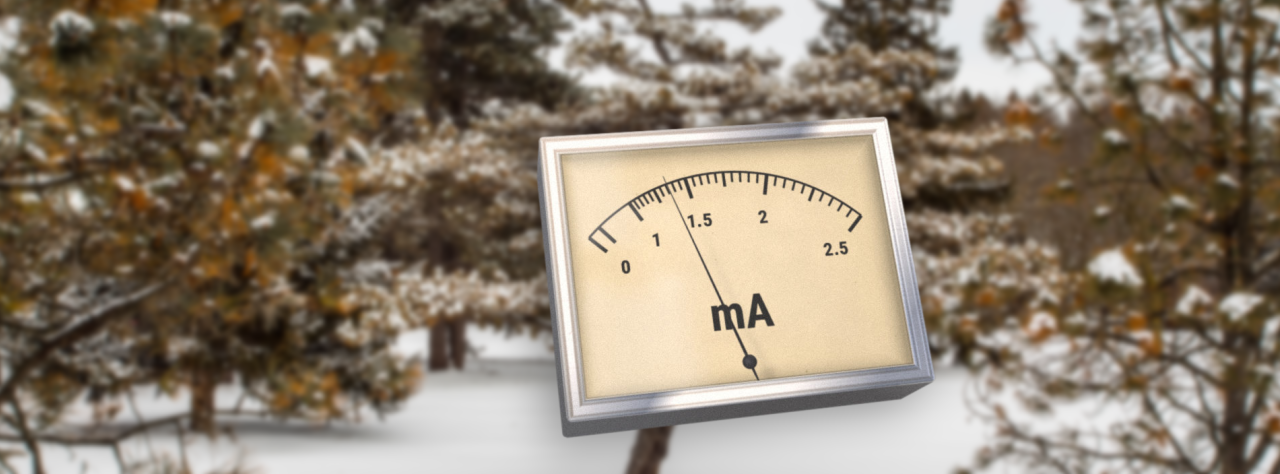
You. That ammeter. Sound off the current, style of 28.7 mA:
1.35 mA
